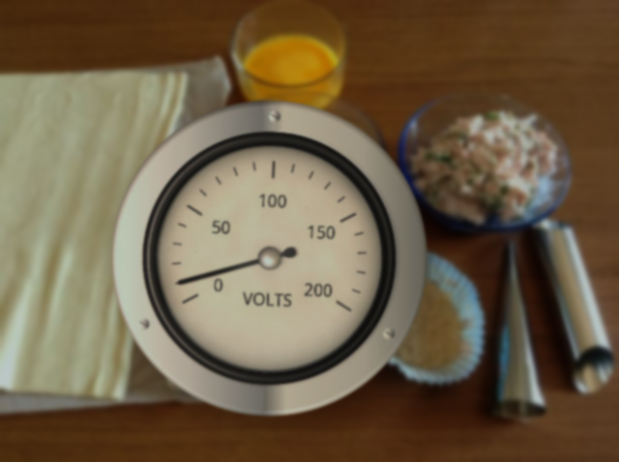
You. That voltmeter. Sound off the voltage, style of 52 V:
10 V
